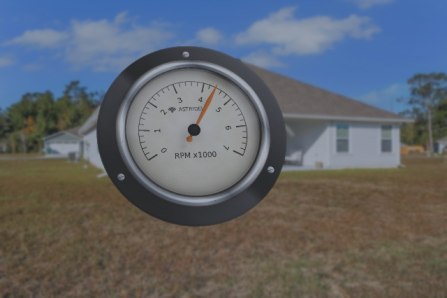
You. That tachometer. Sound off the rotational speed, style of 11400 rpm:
4400 rpm
